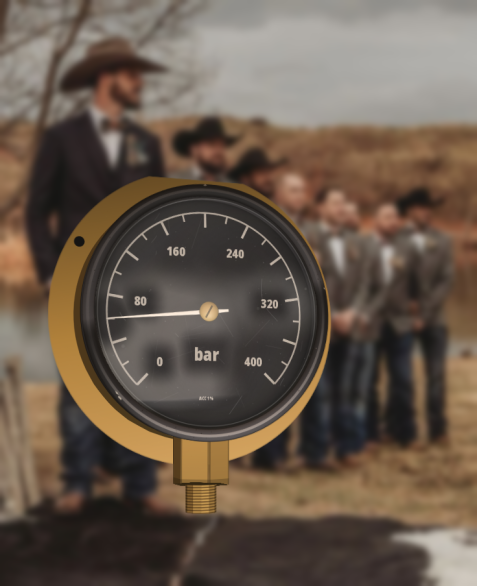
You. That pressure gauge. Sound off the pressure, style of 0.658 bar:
60 bar
